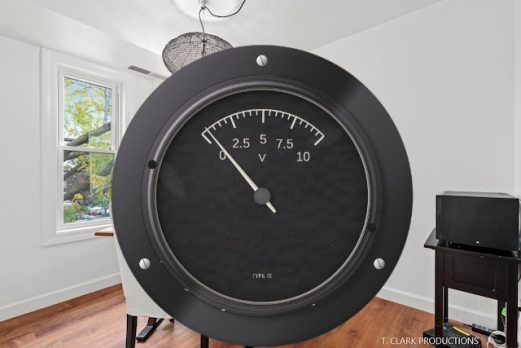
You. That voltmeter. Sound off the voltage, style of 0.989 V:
0.5 V
